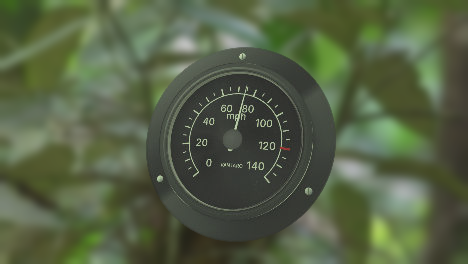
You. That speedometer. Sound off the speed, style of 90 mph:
75 mph
